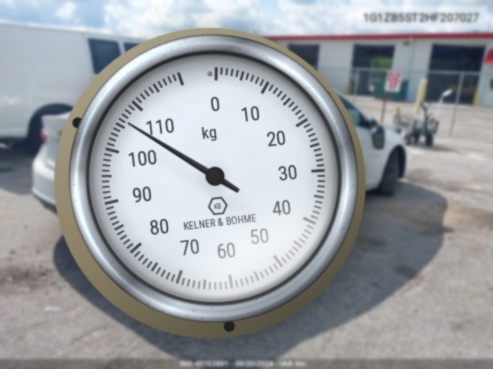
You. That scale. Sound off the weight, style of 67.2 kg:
106 kg
